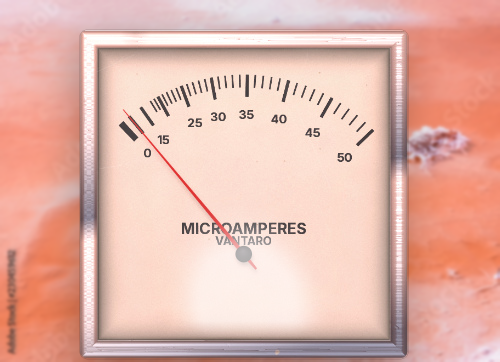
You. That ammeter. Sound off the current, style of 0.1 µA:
10 µA
